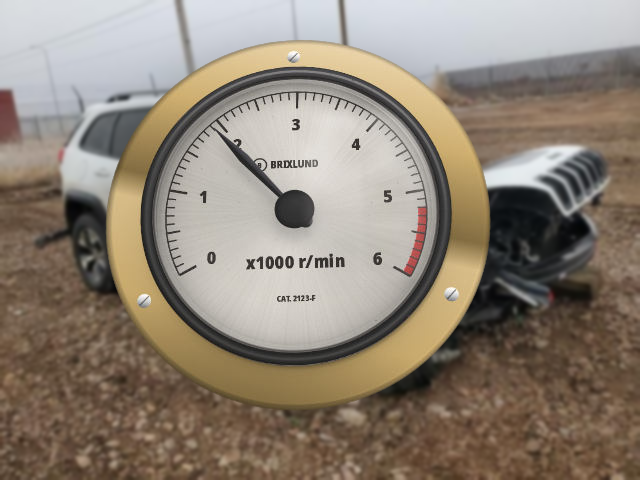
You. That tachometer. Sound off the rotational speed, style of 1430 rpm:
1900 rpm
